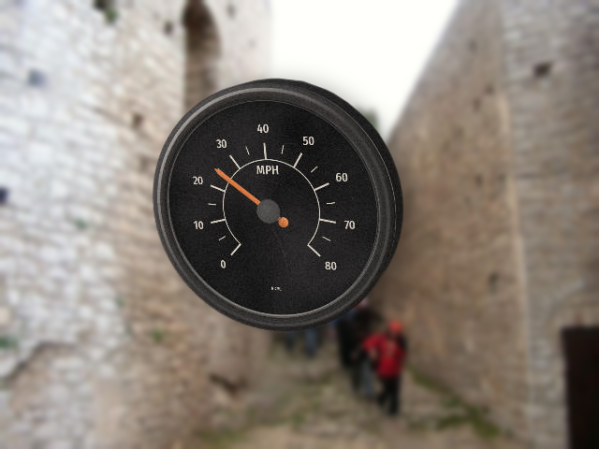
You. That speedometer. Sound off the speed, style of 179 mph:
25 mph
